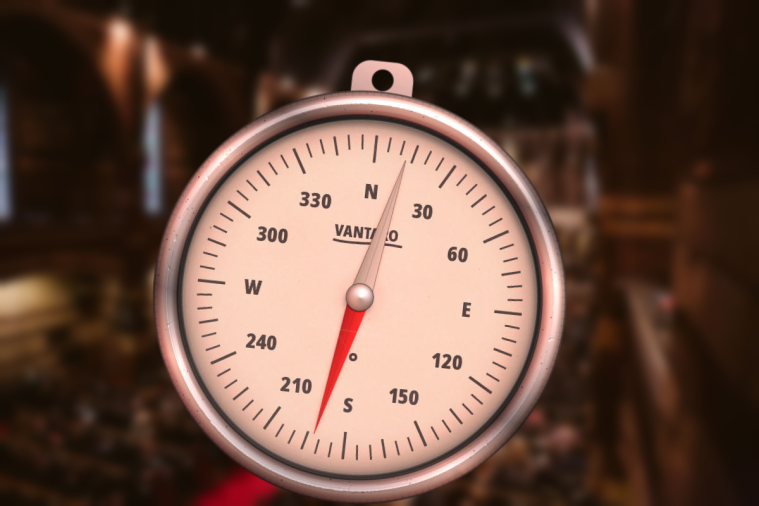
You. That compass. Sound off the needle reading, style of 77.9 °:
192.5 °
